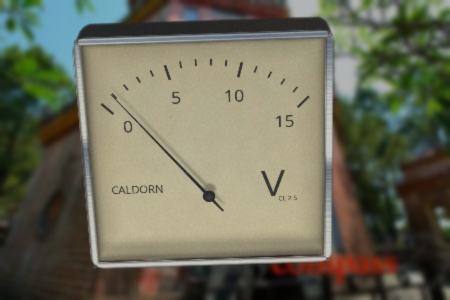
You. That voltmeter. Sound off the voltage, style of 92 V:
1 V
